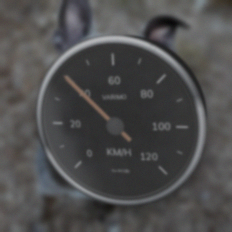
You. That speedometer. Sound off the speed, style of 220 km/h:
40 km/h
